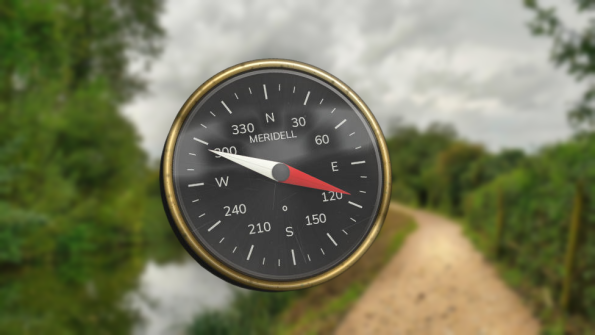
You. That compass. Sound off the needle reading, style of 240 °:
115 °
